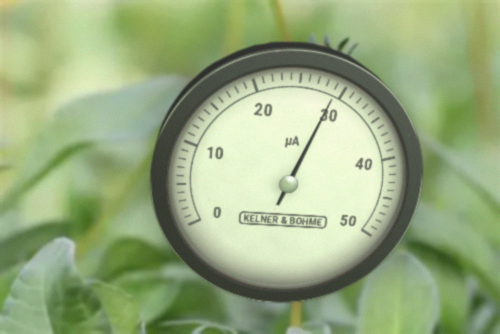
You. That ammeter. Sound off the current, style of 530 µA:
29 µA
